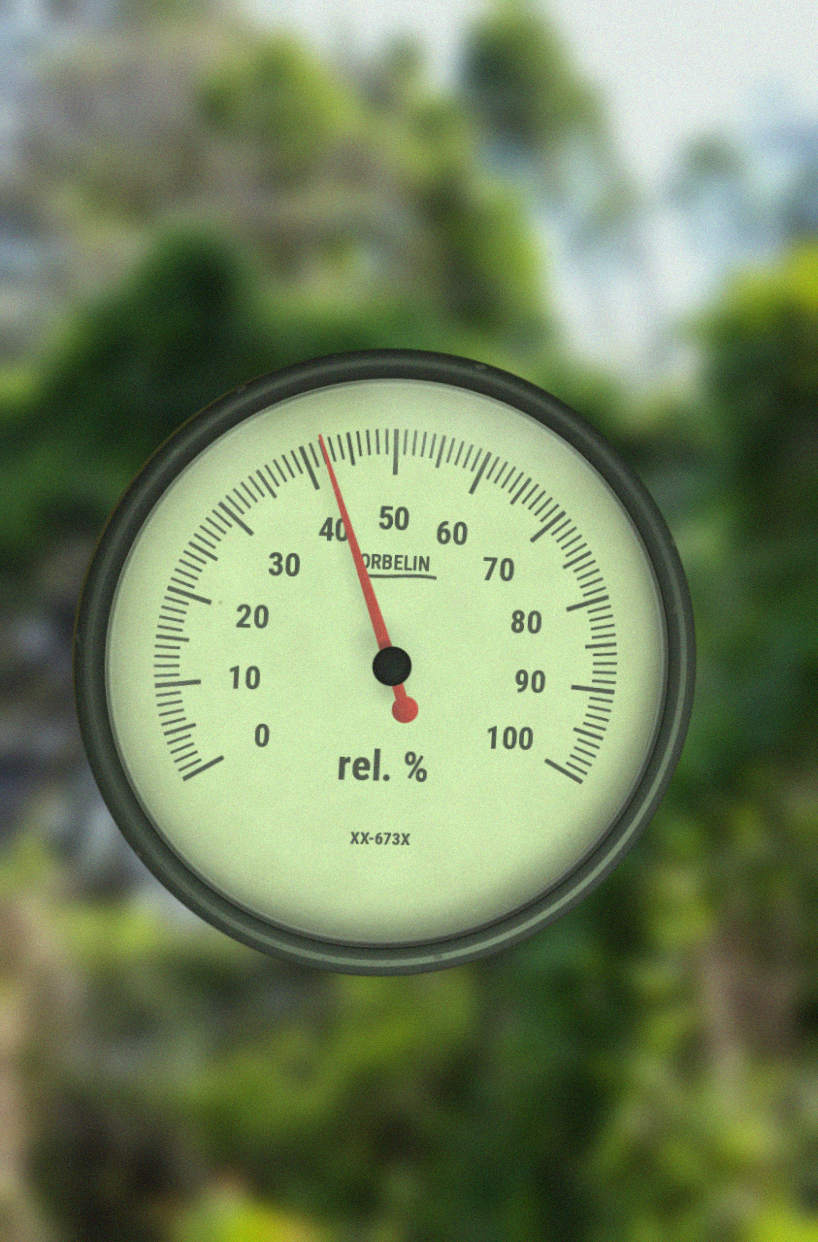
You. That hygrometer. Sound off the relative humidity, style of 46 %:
42 %
